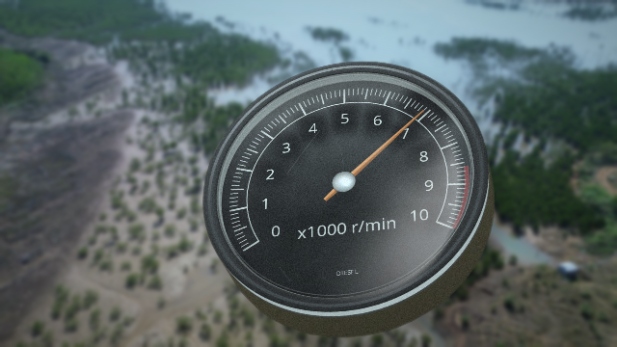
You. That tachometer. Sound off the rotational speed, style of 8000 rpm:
7000 rpm
